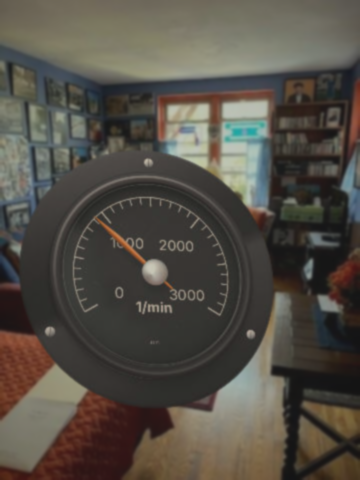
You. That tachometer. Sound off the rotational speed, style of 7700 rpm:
900 rpm
